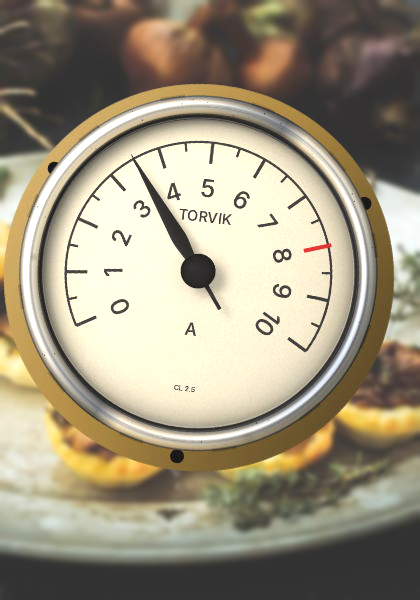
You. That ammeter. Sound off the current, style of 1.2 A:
3.5 A
